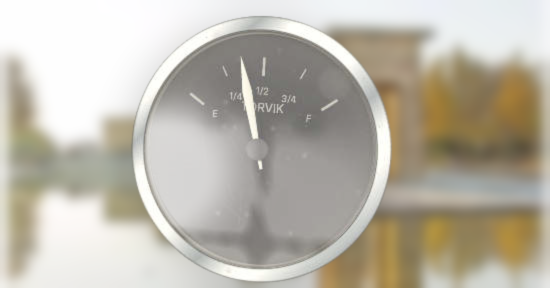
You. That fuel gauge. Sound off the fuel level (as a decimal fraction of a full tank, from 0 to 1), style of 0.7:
0.375
